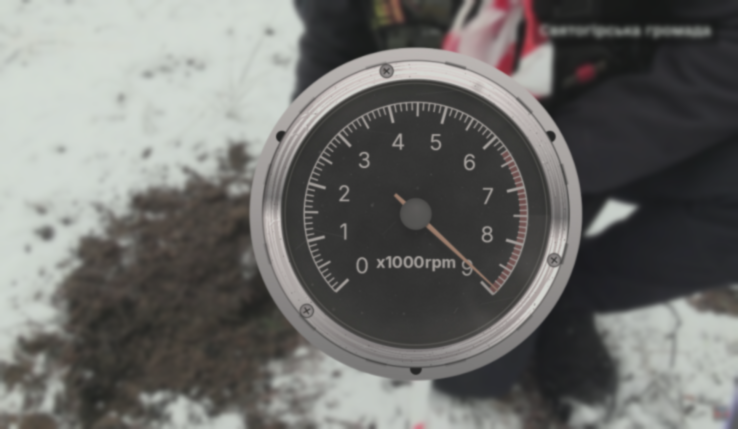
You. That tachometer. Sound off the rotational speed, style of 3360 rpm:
8900 rpm
